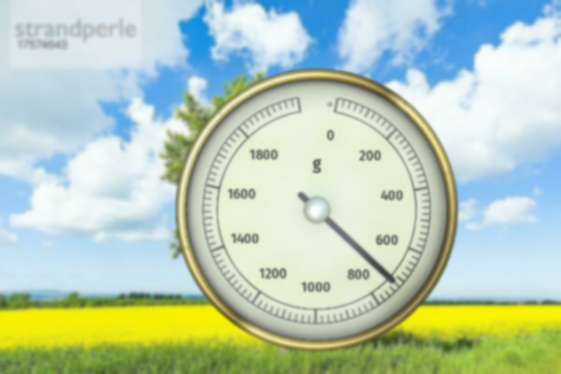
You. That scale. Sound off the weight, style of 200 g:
720 g
